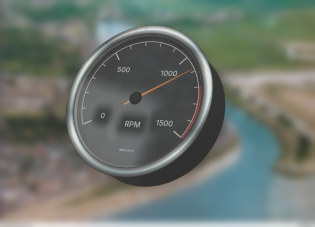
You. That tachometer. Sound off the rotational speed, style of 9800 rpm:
1100 rpm
